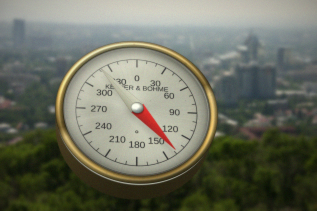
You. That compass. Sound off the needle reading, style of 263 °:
140 °
